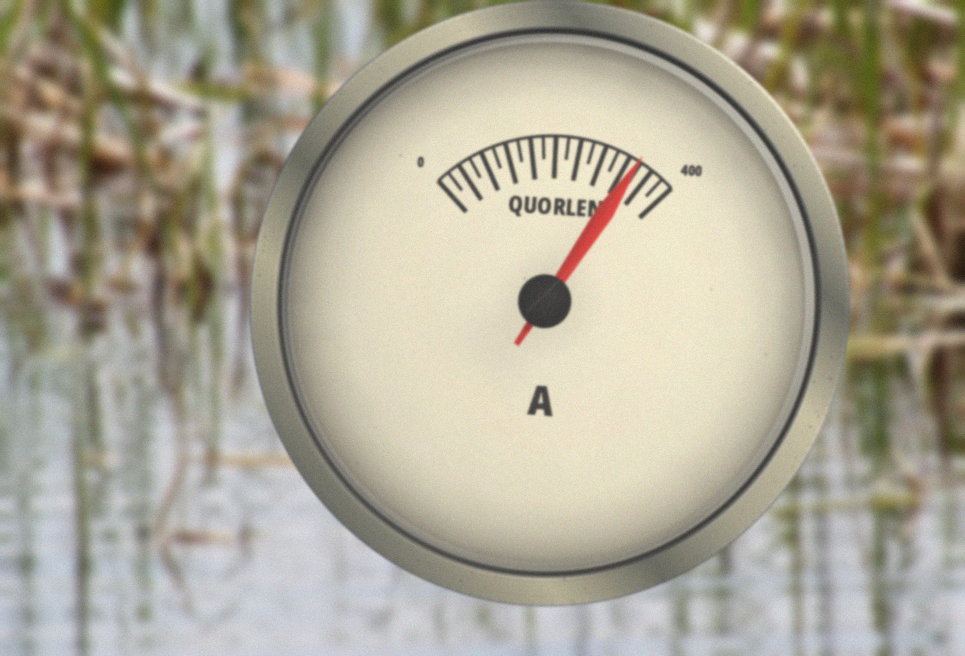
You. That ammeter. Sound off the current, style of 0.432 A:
340 A
